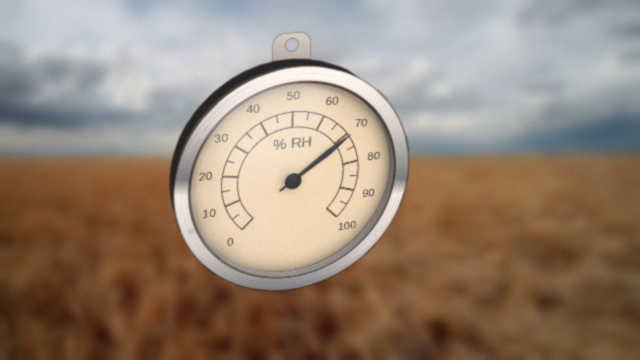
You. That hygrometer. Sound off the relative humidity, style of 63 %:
70 %
